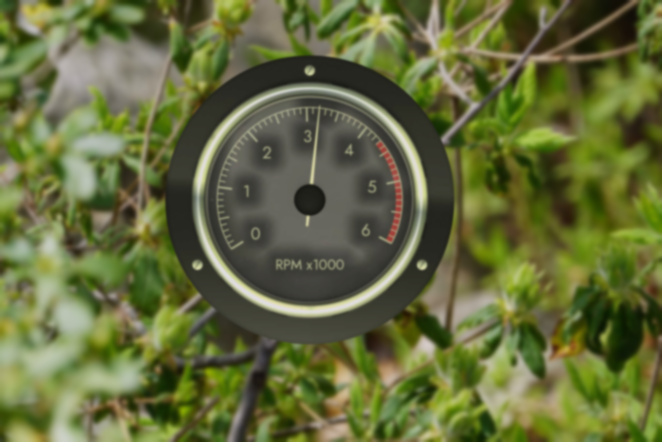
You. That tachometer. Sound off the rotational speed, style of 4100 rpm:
3200 rpm
